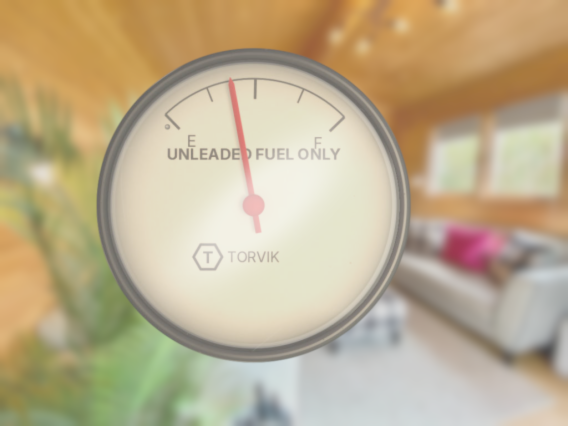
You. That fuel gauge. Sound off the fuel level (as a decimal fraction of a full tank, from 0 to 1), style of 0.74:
0.375
